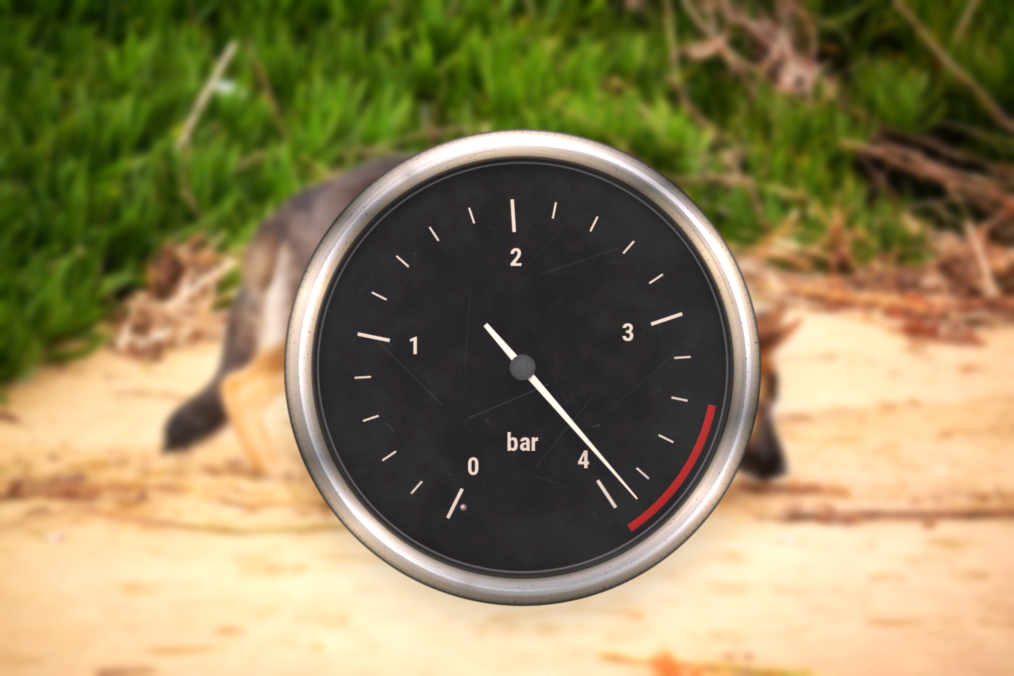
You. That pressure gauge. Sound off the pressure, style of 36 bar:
3.9 bar
